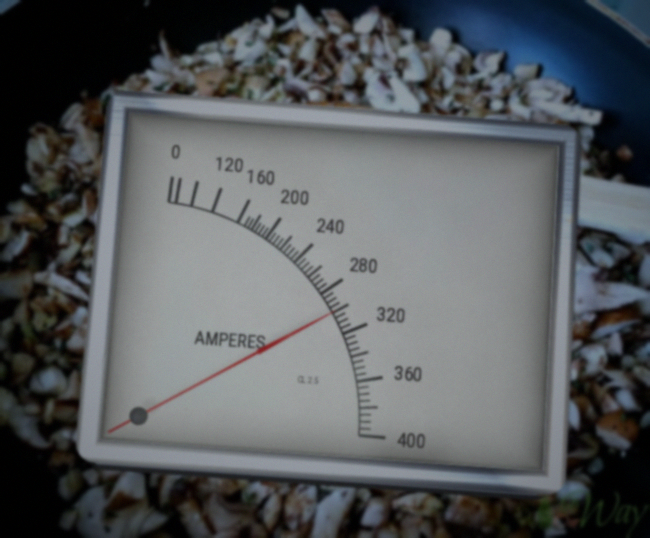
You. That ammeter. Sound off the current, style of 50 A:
300 A
